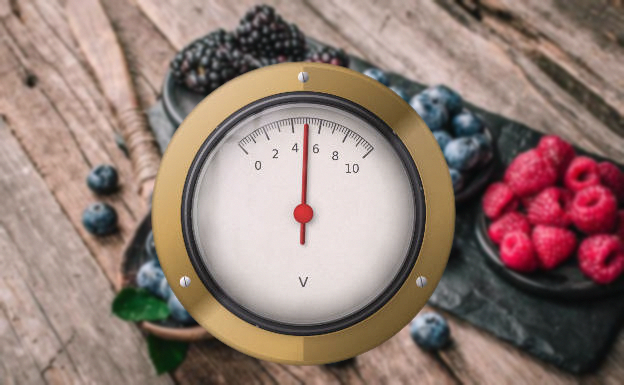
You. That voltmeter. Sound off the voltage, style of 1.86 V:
5 V
